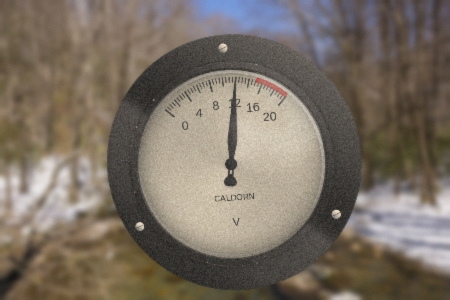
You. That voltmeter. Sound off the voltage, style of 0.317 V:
12 V
